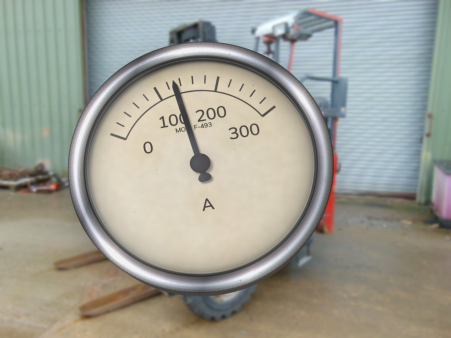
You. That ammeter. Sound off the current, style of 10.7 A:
130 A
